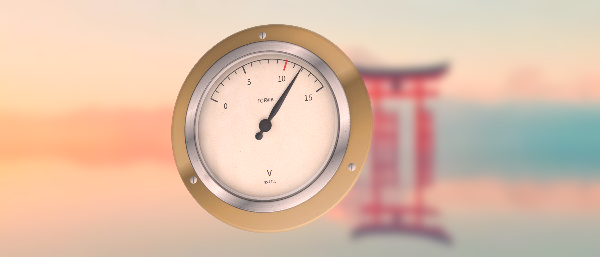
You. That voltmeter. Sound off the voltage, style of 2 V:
12 V
